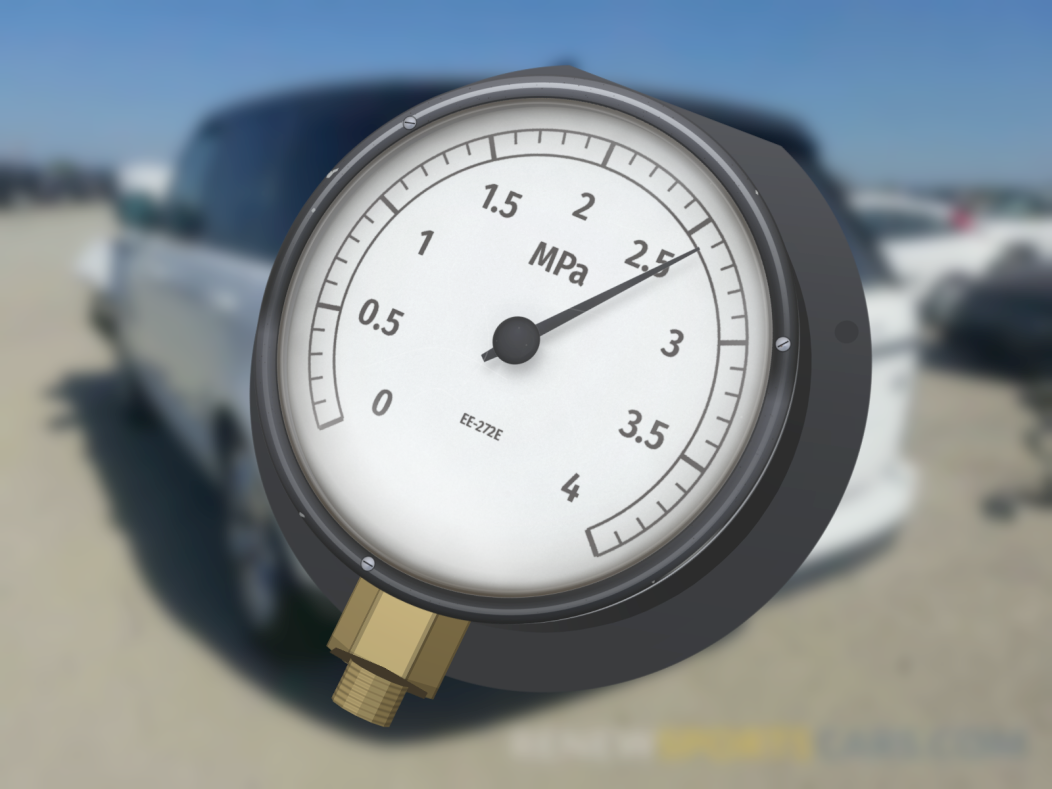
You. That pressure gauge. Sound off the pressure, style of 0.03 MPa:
2.6 MPa
